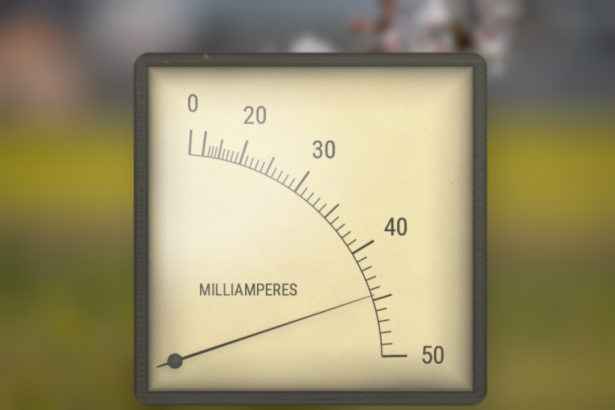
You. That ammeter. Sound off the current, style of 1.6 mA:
44.5 mA
